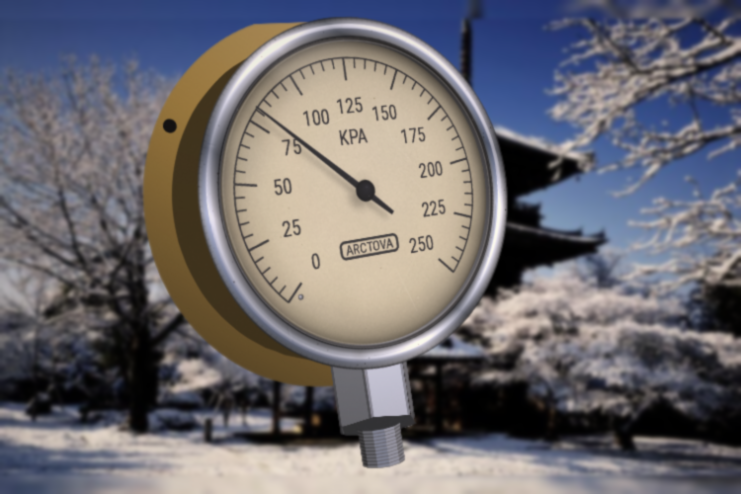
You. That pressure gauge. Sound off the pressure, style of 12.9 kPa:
80 kPa
